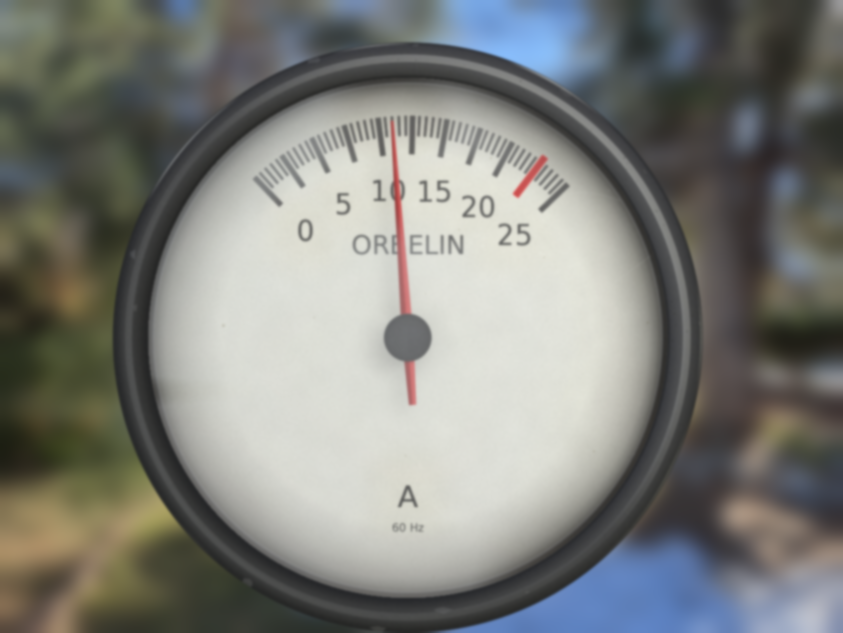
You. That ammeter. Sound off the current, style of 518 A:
11 A
